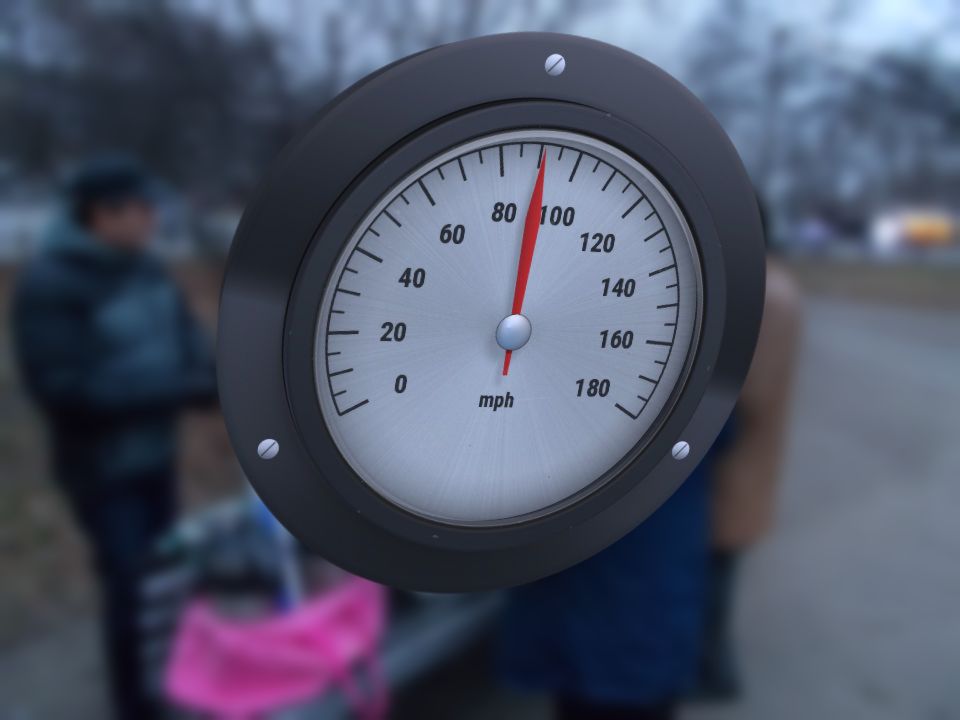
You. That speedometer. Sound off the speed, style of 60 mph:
90 mph
